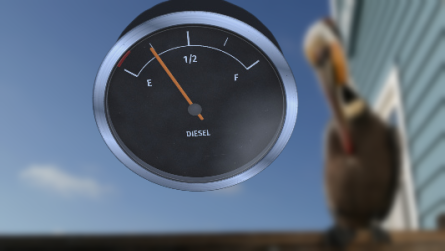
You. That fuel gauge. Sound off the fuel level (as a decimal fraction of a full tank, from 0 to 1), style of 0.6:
0.25
